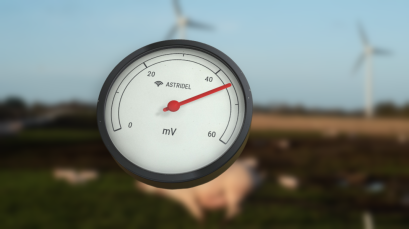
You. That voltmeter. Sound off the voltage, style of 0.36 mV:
45 mV
